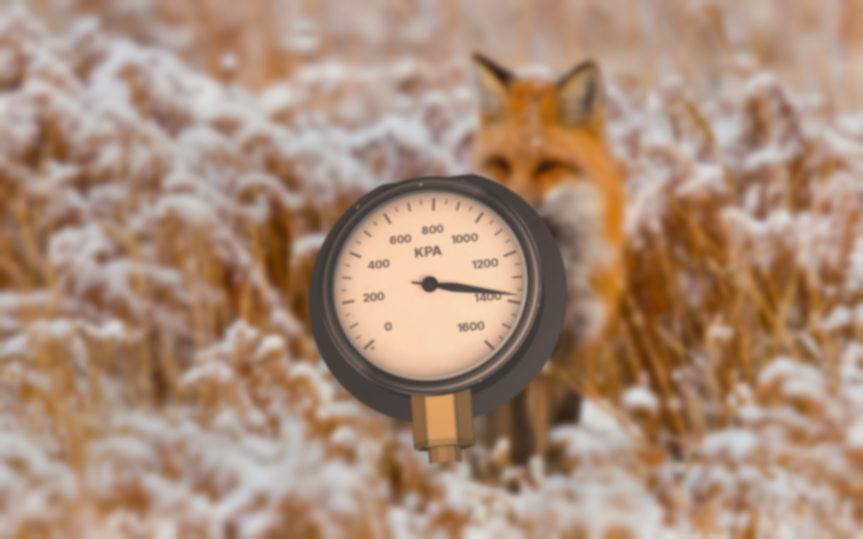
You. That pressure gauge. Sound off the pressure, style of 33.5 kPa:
1375 kPa
